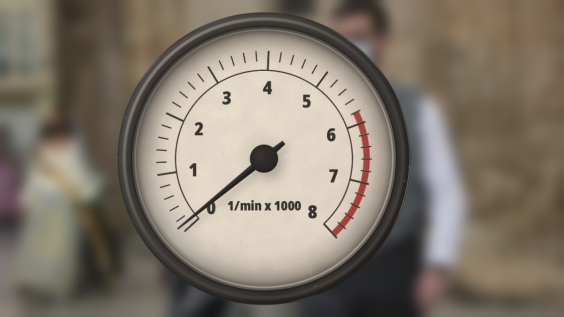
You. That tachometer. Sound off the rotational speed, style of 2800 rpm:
100 rpm
